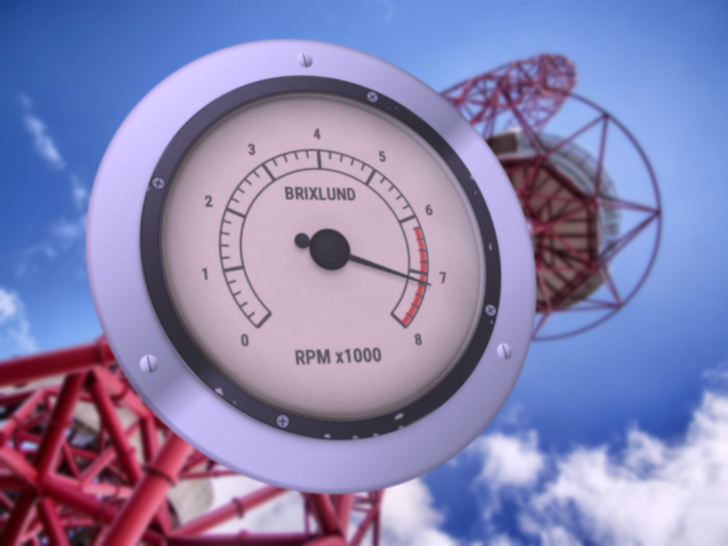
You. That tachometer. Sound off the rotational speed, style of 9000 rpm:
7200 rpm
